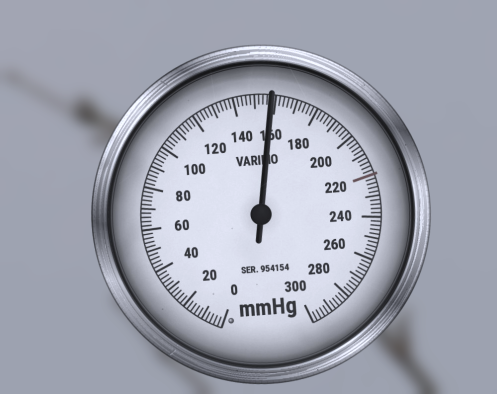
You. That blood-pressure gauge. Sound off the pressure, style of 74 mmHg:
158 mmHg
